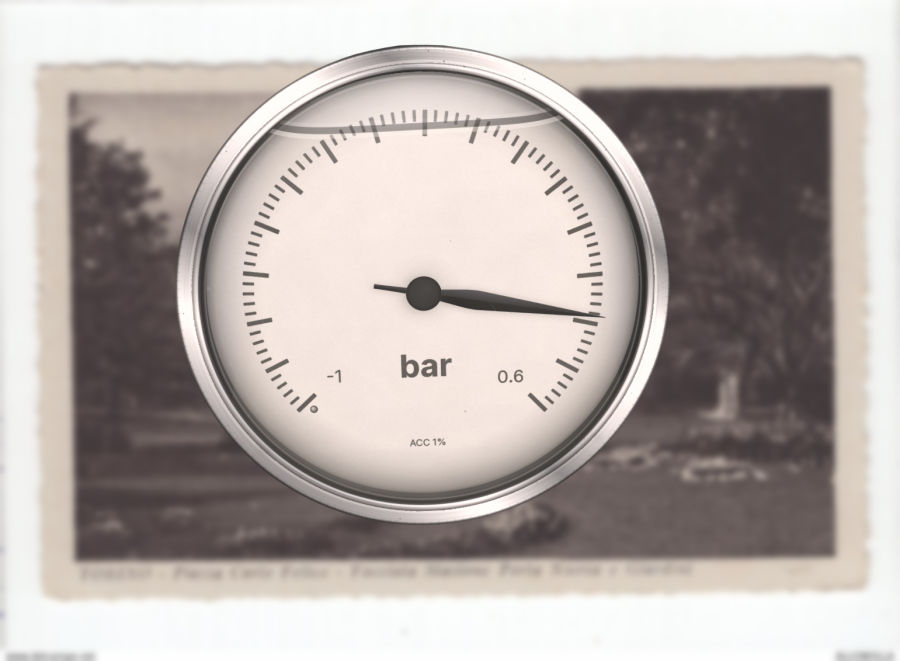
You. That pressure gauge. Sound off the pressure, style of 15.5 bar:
0.38 bar
